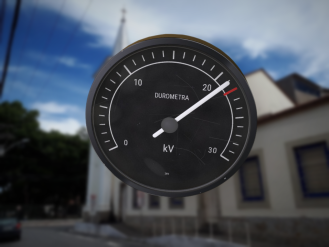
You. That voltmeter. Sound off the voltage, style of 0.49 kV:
21 kV
